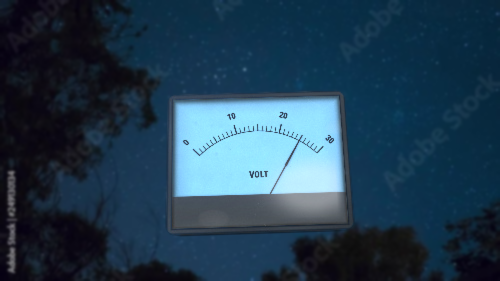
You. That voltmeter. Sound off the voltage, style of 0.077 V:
25 V
